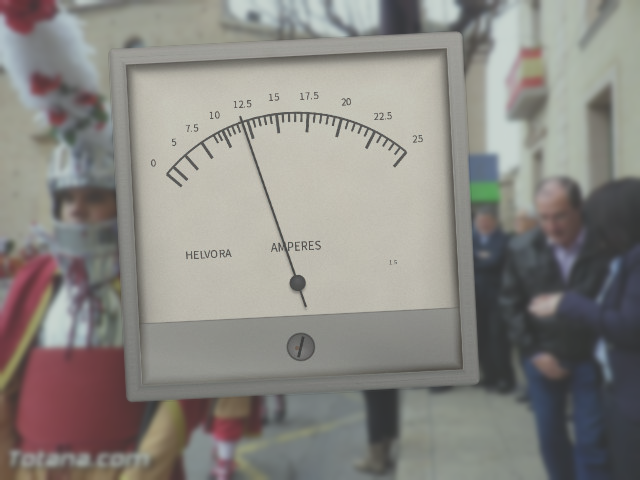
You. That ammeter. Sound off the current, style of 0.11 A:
12 A
